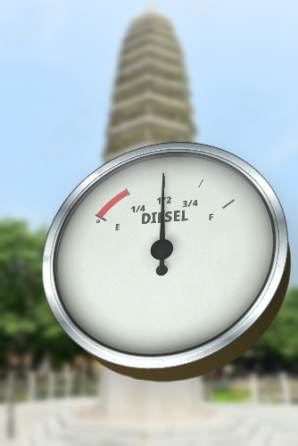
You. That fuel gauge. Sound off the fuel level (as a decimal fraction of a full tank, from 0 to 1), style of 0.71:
0.5
